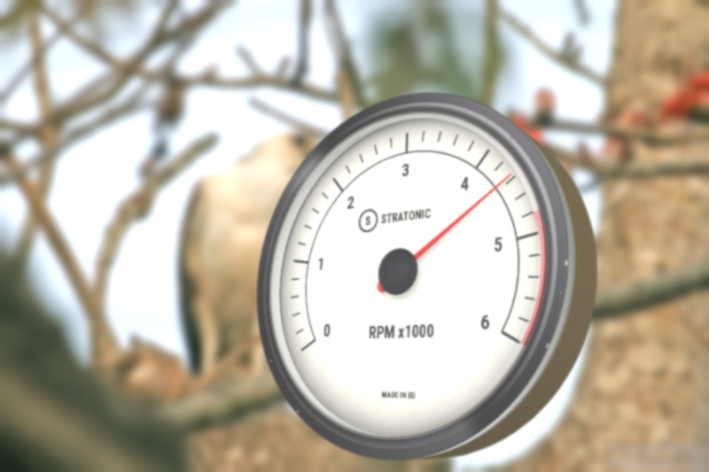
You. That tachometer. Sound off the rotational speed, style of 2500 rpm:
4400 rpm
